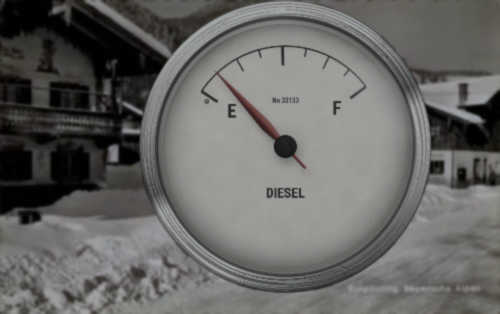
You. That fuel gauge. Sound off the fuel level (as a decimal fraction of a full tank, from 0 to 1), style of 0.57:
0.125
